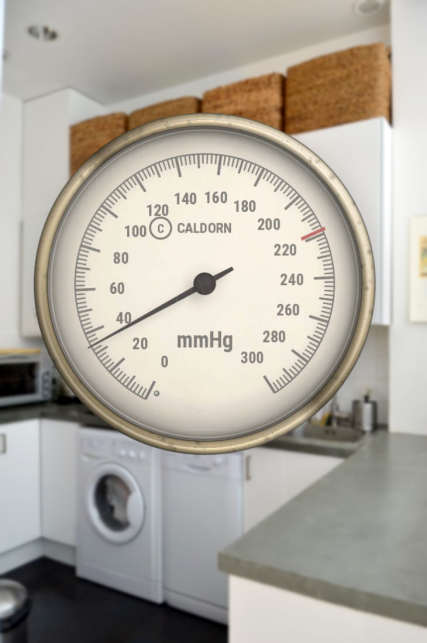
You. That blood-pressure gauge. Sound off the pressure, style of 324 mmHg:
34 mmHg
